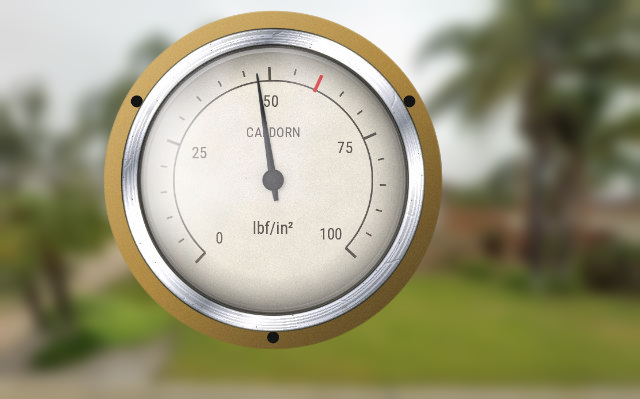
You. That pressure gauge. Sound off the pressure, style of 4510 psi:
47.5 psi
